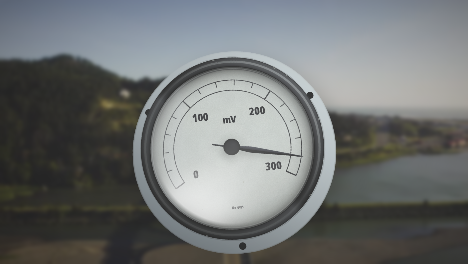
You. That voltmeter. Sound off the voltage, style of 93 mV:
280 mV
